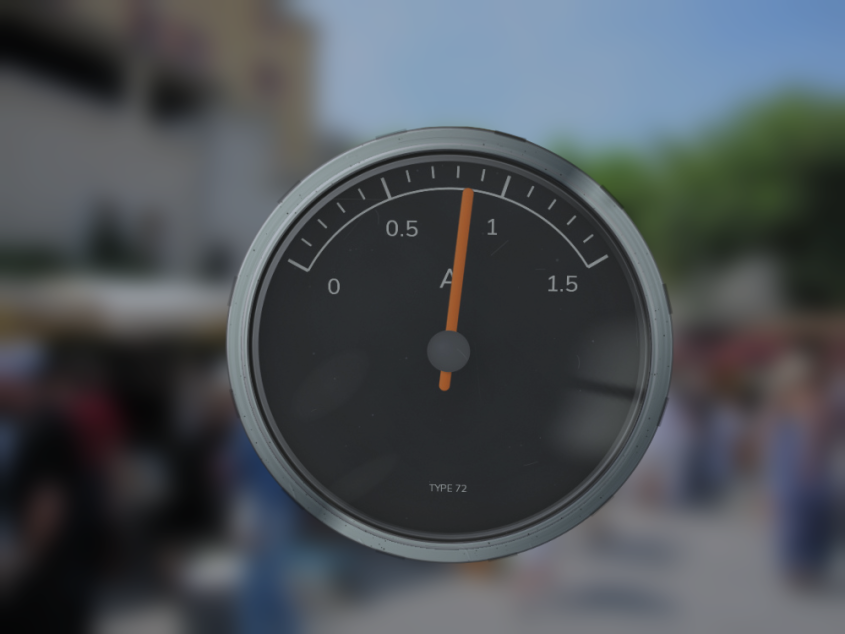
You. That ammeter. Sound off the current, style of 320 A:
0.85 A
